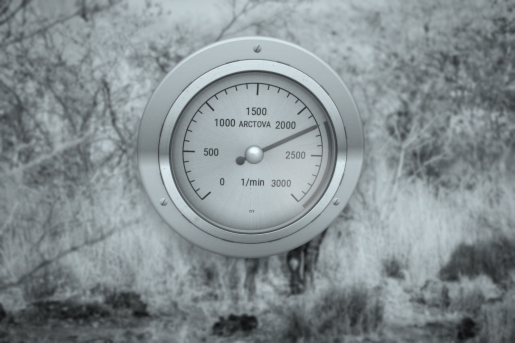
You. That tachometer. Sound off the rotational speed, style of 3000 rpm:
2200 rpm
